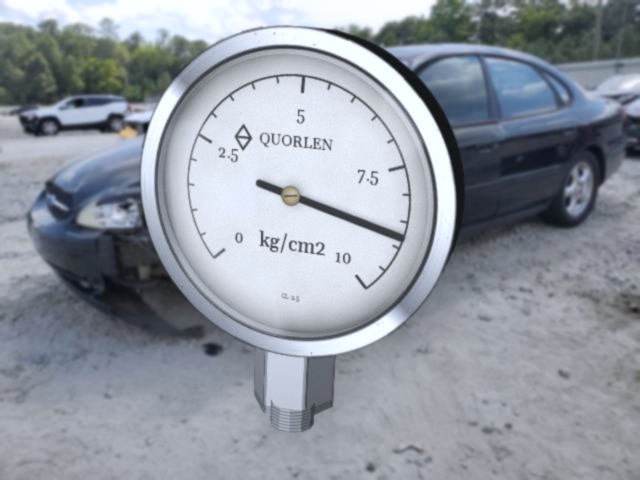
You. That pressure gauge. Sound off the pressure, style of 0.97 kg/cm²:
8.75 kg/cm²
